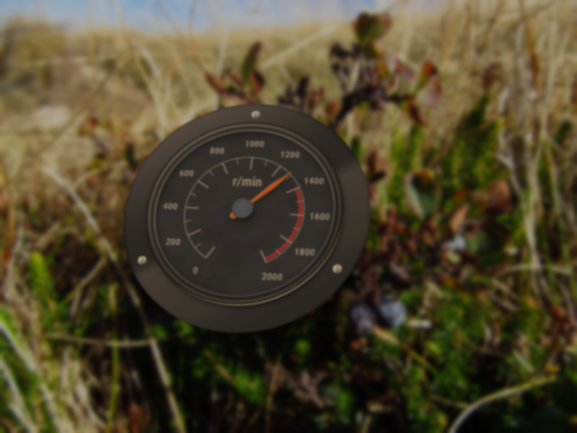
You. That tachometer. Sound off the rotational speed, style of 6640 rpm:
1300 rpm
